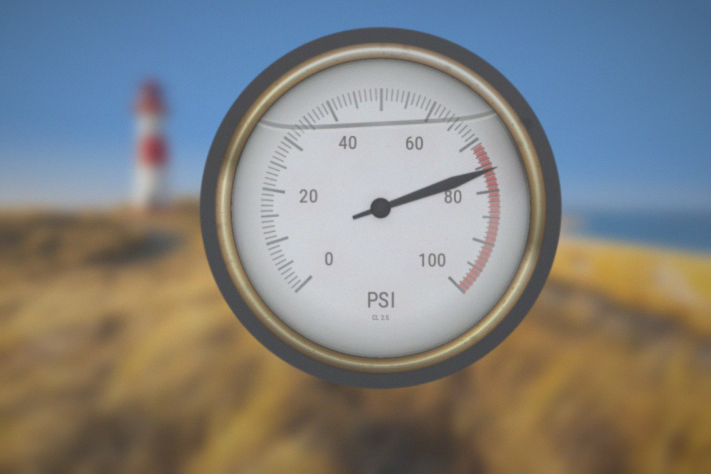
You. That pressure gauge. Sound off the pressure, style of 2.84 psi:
76 psi
